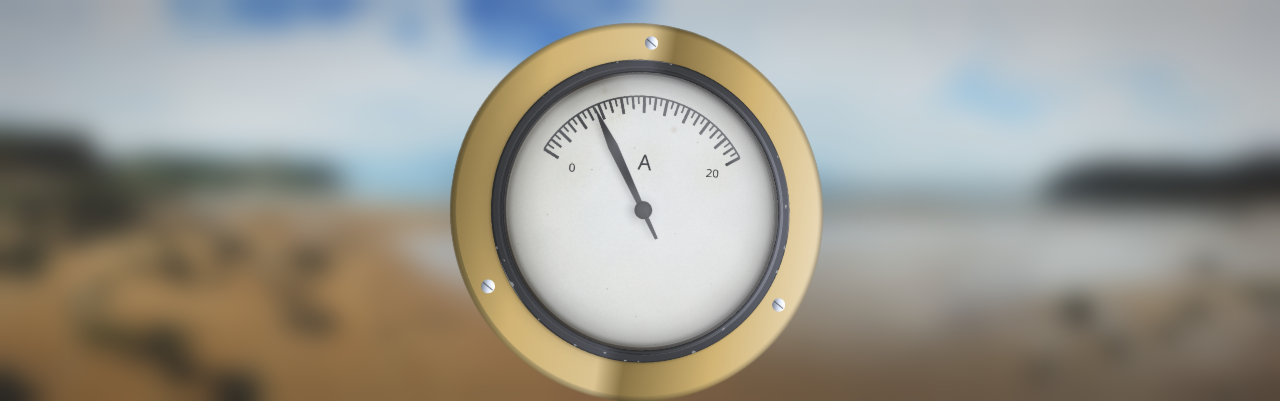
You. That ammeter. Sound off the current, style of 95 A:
5.5 A
